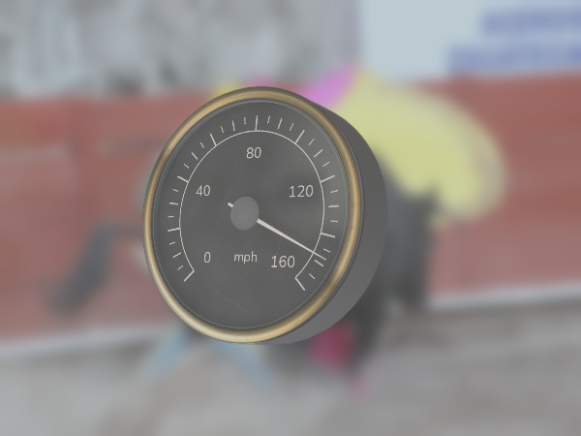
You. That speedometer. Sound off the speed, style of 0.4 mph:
147.5 mph
